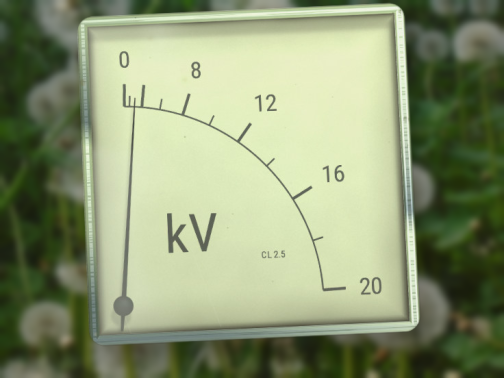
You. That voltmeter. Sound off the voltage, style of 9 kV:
3 kV
